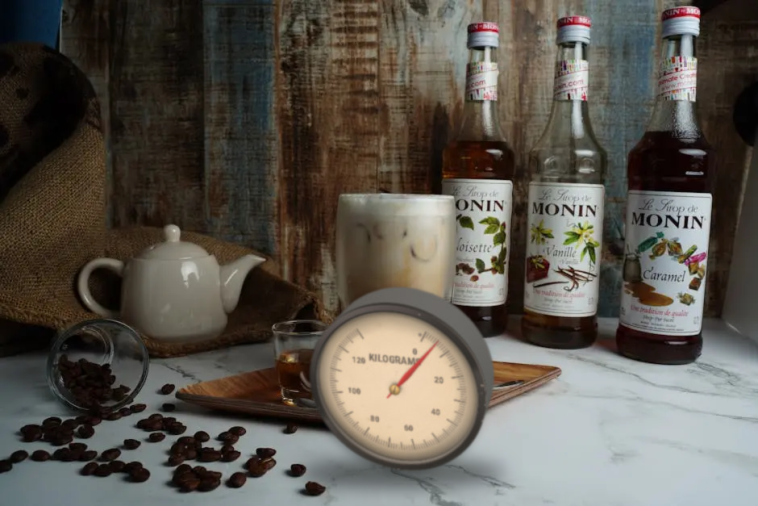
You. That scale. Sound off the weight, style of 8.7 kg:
5 kg
